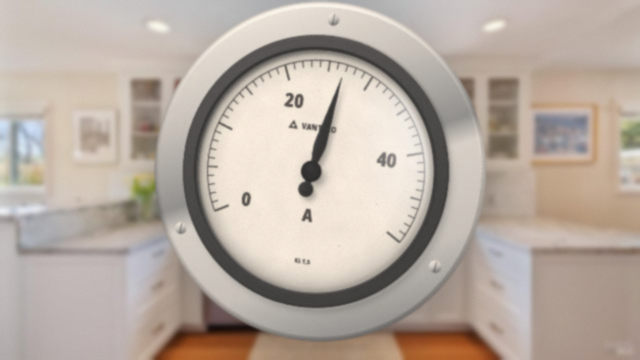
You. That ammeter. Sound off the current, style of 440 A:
27 A
